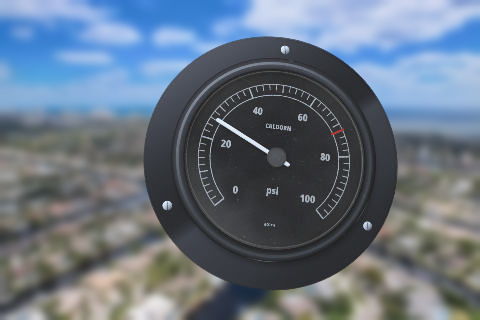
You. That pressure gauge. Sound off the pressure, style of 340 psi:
26 psi
